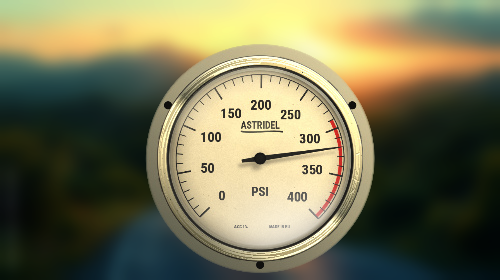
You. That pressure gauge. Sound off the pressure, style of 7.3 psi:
320 psi
